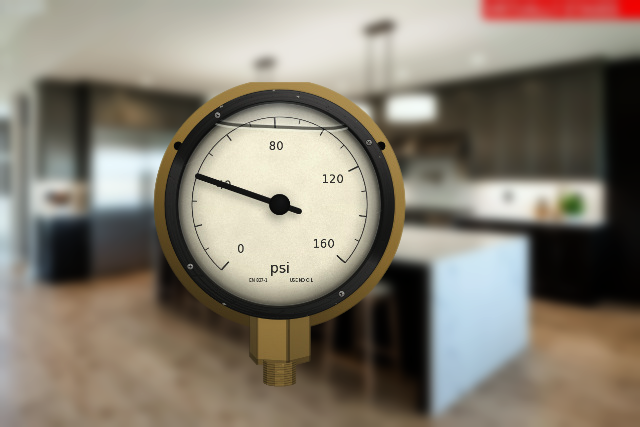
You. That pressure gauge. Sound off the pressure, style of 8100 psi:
40 psi
